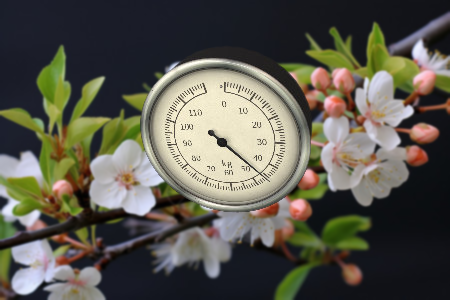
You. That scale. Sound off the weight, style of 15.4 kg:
45 kg
